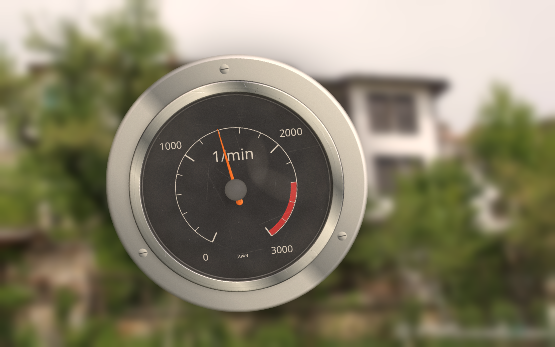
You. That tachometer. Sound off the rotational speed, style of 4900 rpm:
1400 rpm
